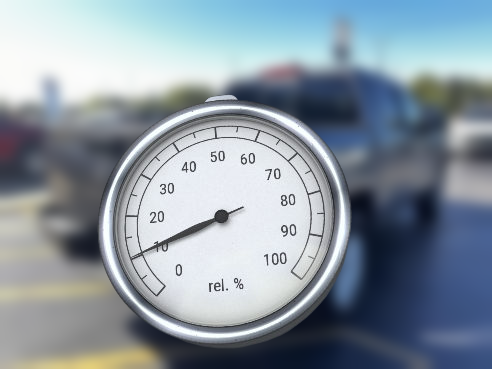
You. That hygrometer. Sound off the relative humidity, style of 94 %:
10 %
